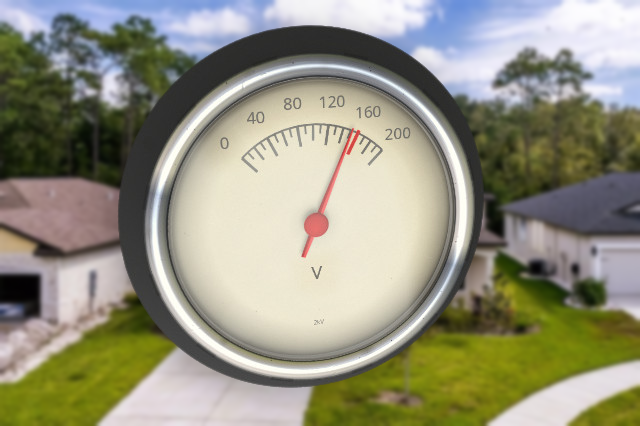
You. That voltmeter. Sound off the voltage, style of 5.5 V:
150 V
